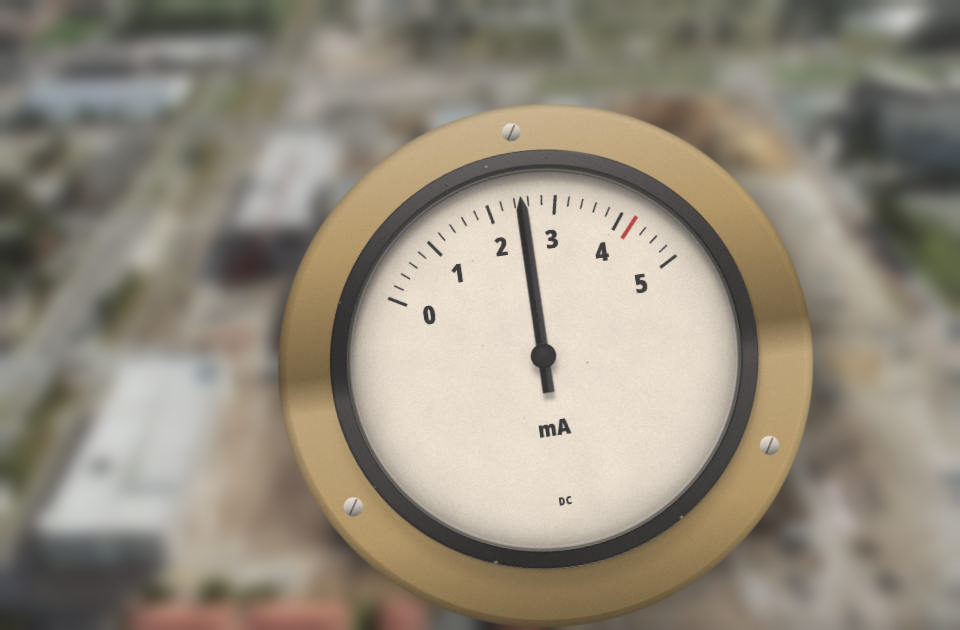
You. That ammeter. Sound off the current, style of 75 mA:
2.5 mA
